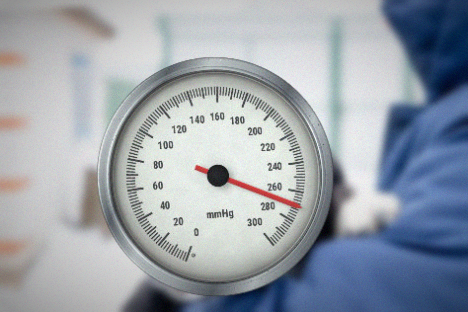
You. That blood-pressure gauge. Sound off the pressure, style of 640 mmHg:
270 mmHg
